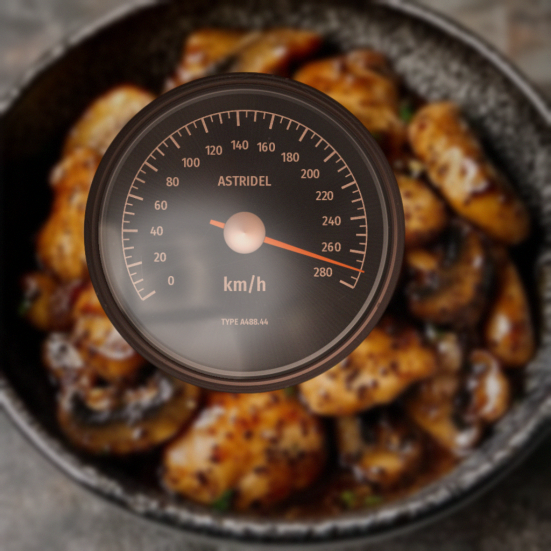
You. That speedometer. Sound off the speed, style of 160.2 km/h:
270 km/h
